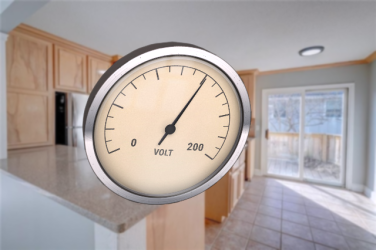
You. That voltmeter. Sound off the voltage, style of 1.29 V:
120 V
